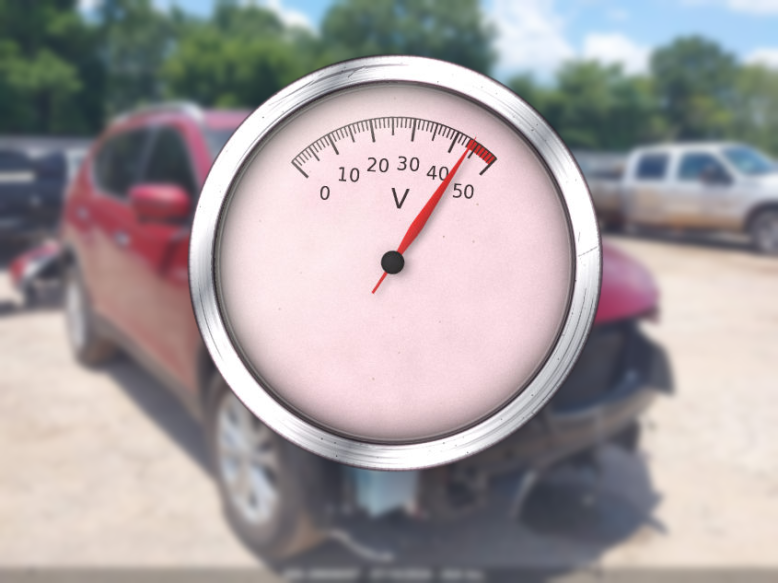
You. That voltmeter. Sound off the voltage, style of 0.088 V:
44 V
